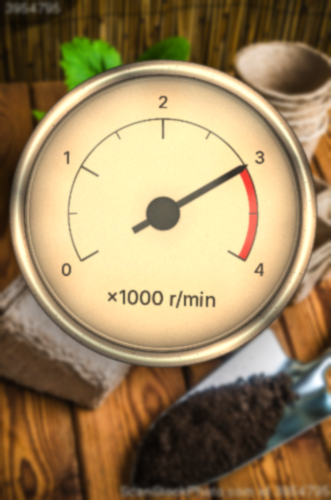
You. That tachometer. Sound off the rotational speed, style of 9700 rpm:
3000 rpm
